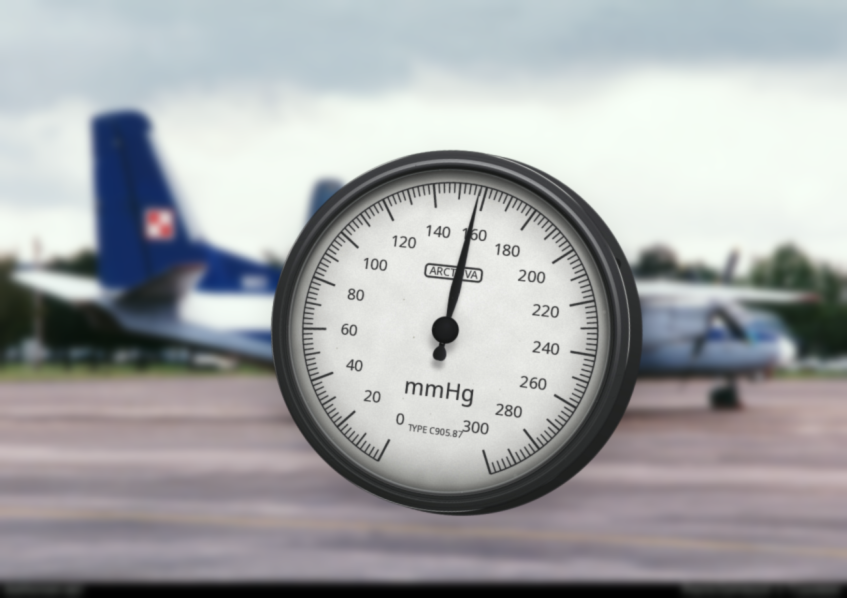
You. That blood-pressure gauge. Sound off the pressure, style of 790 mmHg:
158 mmHg
